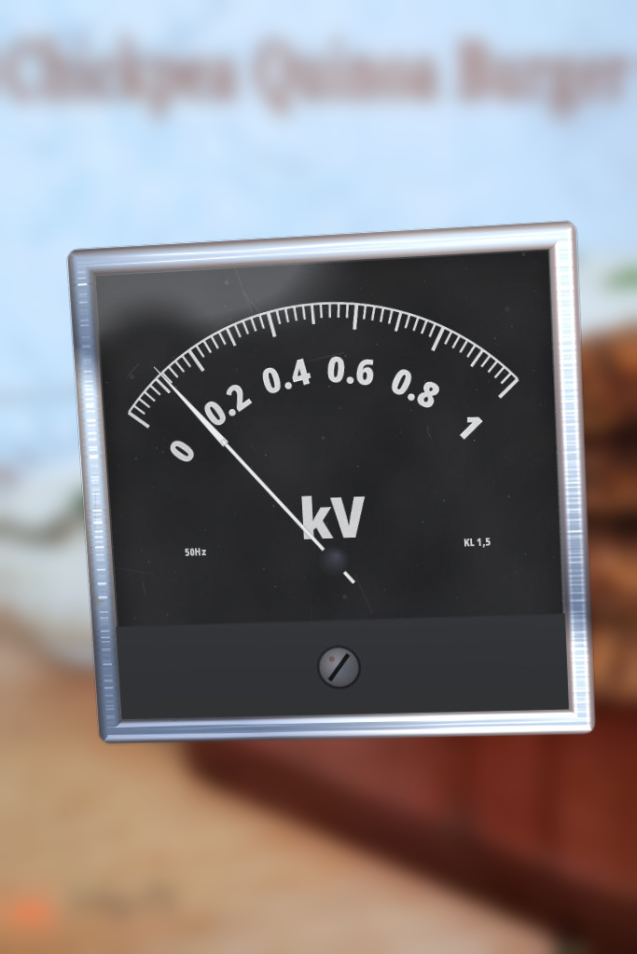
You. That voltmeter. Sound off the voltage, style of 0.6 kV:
0.12 kV
